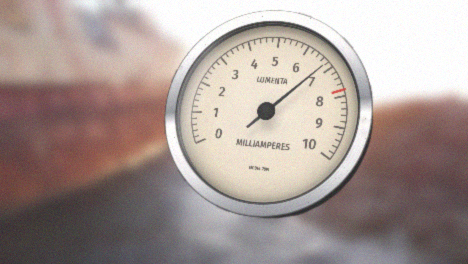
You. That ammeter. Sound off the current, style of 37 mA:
6.8 mA
